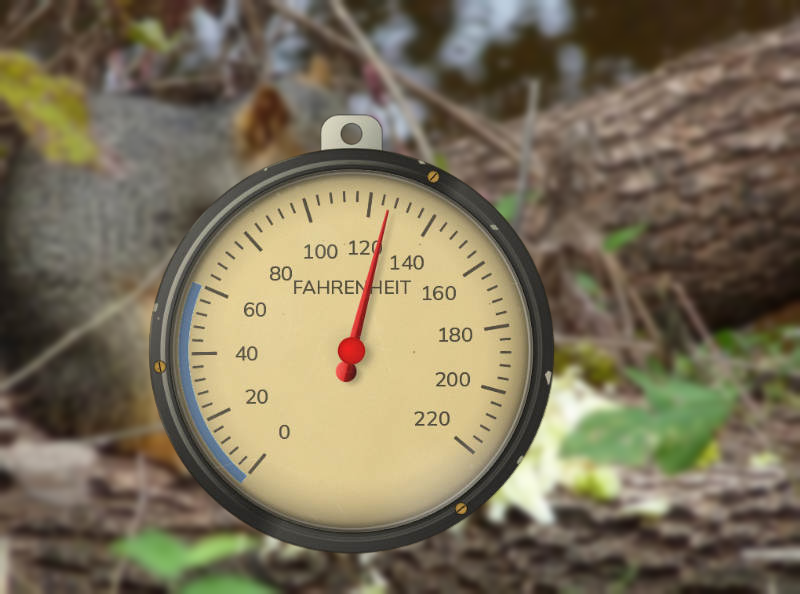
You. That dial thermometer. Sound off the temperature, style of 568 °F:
126 °F
